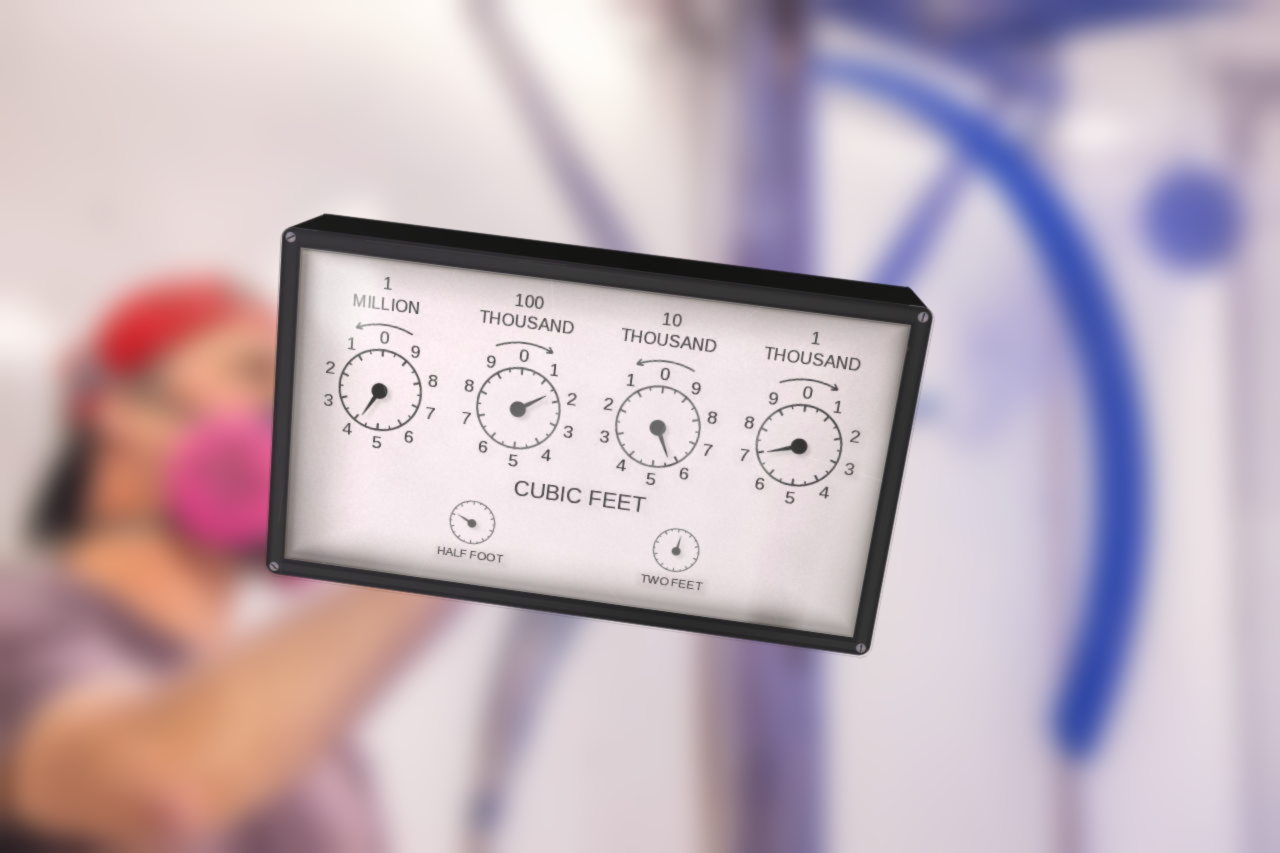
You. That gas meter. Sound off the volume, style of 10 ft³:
415700 ft³
